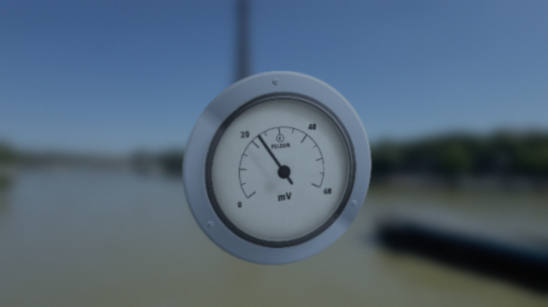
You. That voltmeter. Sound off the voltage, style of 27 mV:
22.5 mV
